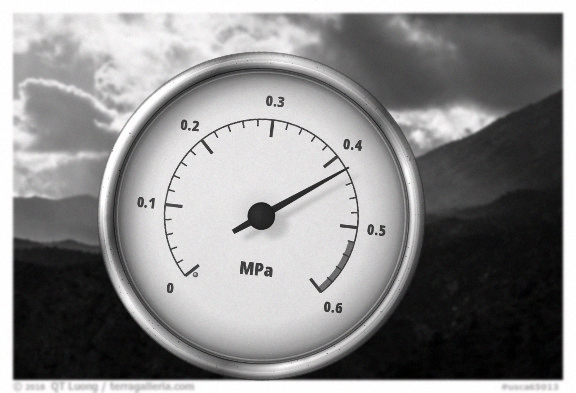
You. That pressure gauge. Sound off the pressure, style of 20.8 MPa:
0.42 MPa
